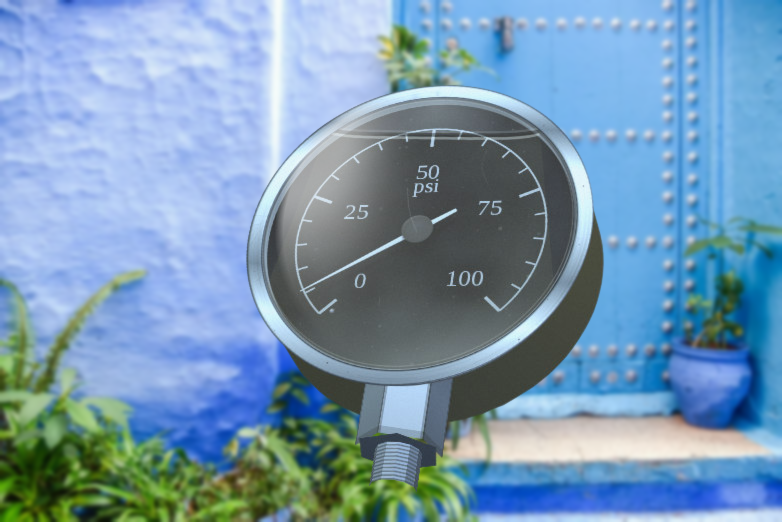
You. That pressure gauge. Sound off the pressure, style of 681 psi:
5 psi
